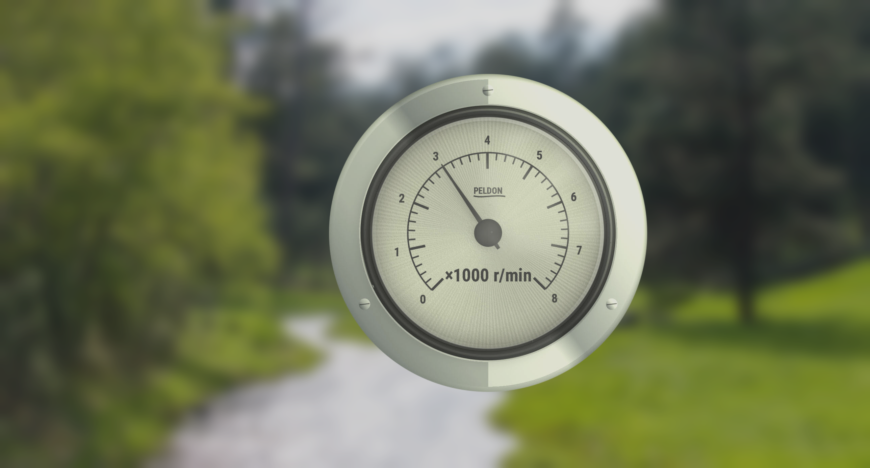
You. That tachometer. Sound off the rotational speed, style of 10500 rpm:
3000 rpm
